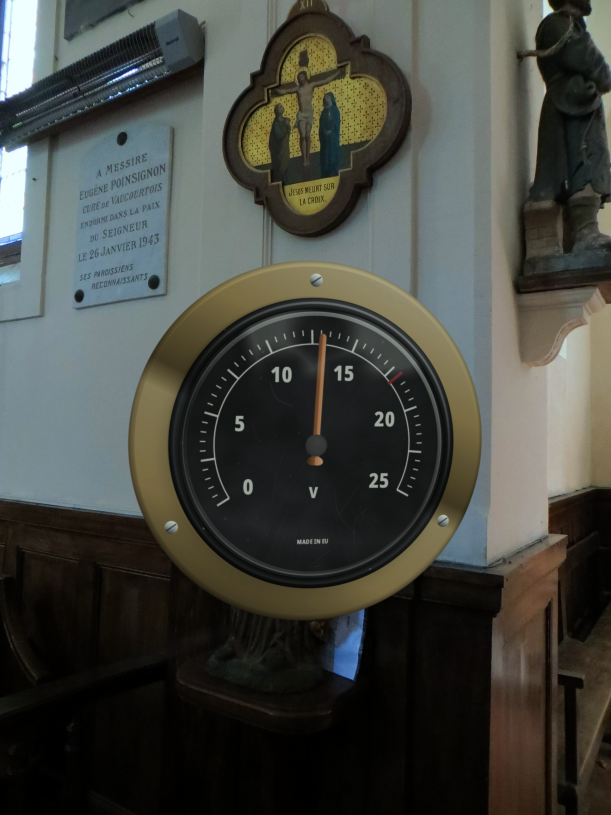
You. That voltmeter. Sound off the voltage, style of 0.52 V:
13 V
